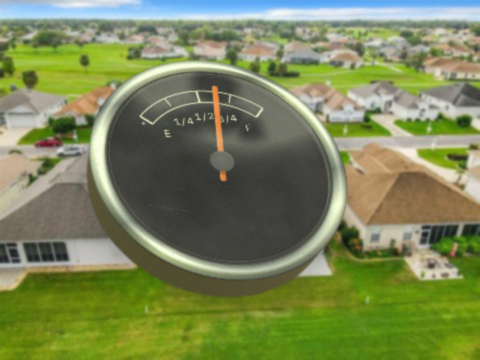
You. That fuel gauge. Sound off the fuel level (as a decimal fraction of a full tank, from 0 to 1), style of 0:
0.625
